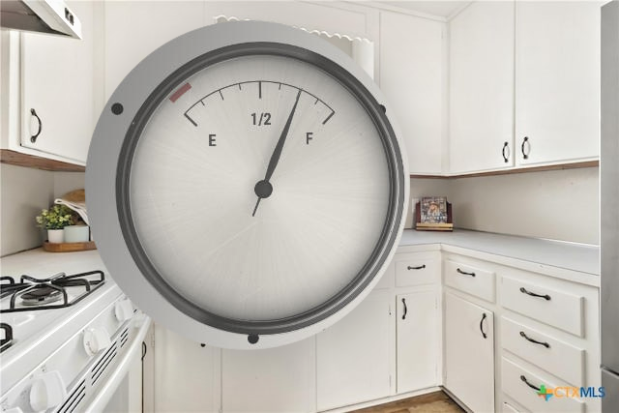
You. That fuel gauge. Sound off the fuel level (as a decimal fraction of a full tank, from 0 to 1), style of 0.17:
0.75
